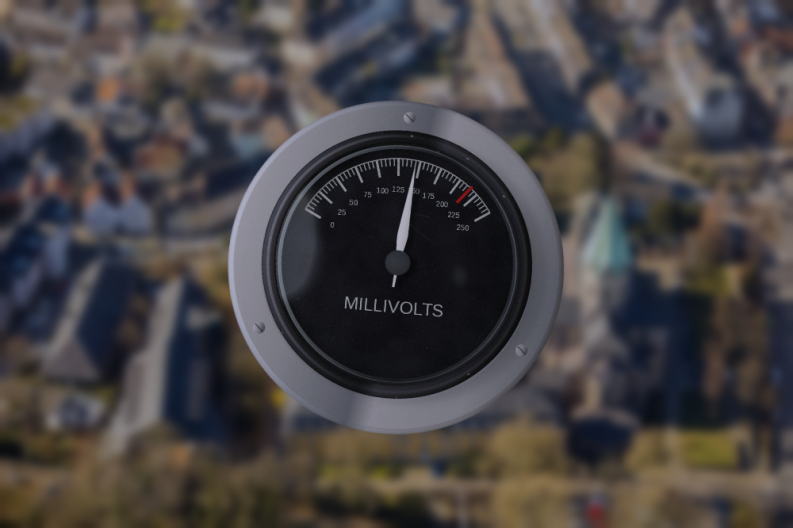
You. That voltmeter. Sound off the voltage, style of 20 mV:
145 mV
